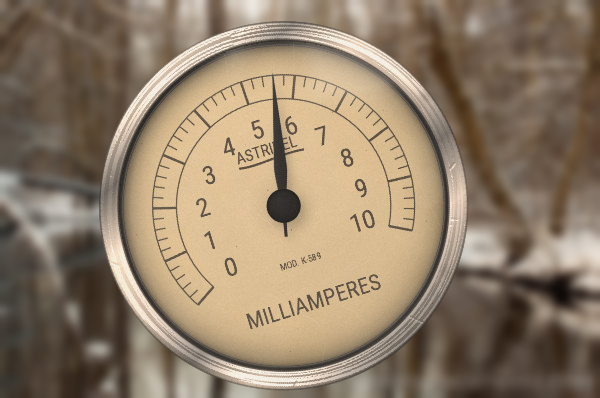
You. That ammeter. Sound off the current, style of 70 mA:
5.6 mA
